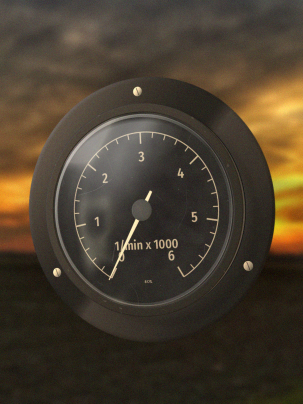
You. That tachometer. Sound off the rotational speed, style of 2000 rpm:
0 rpm
